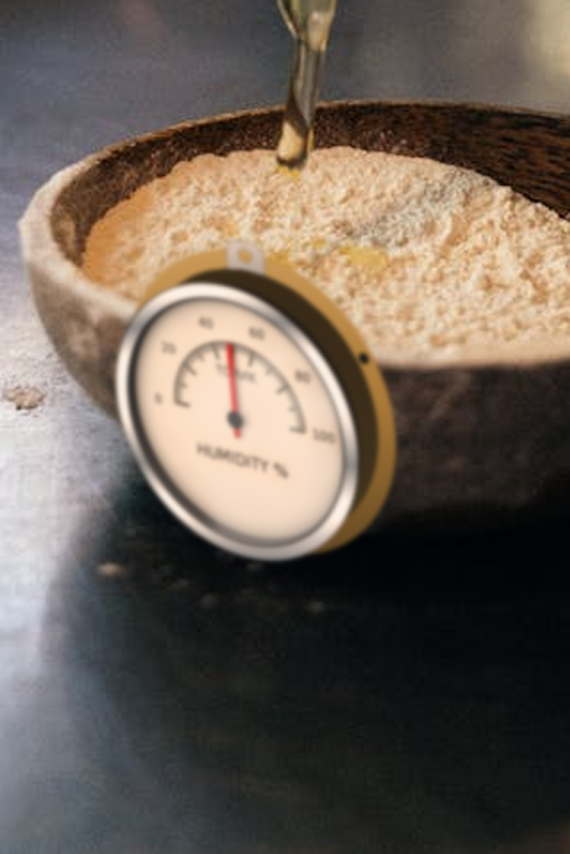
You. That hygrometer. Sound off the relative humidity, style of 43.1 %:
50 %
